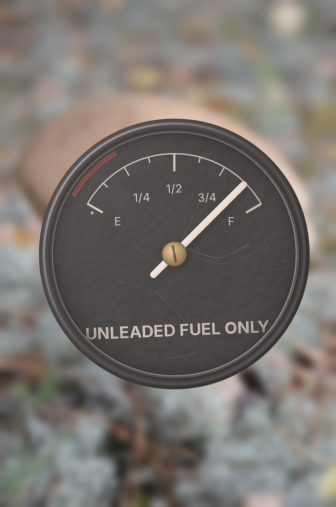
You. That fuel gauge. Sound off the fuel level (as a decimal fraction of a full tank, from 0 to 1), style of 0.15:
0.875
